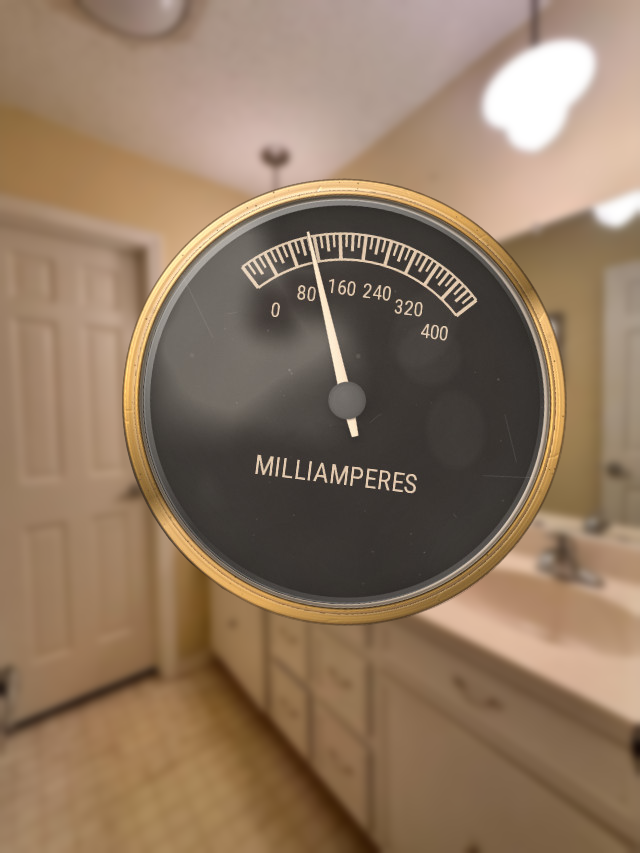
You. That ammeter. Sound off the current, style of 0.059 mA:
110 mA
